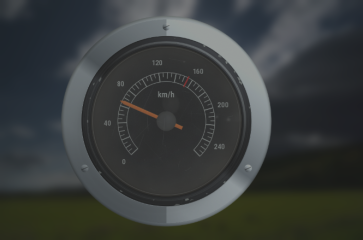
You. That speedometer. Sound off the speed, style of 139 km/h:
65 km/h
